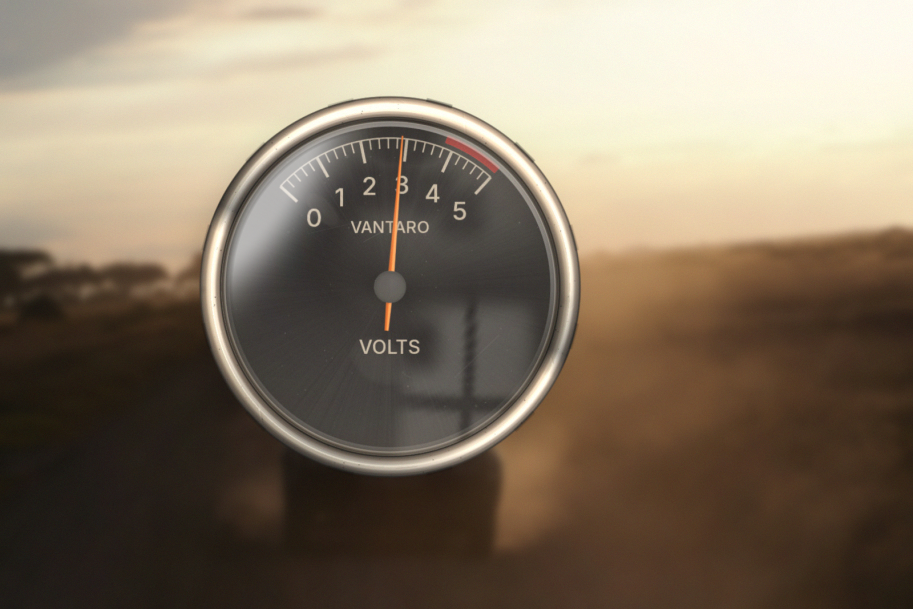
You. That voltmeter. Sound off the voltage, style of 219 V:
2.9 V
